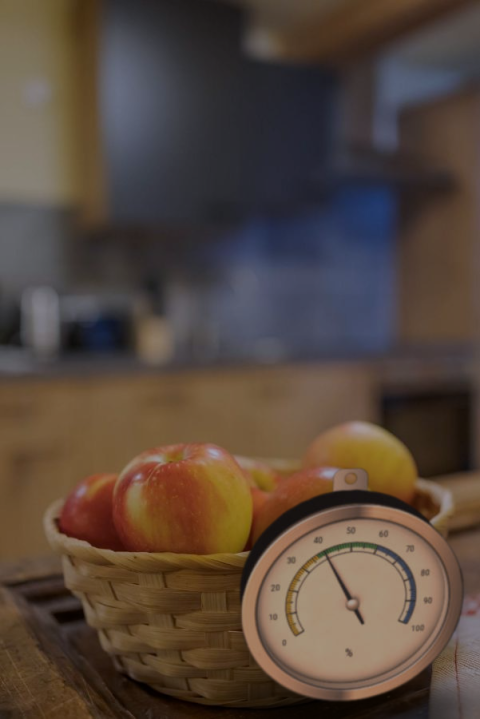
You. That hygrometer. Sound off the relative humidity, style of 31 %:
40 %
